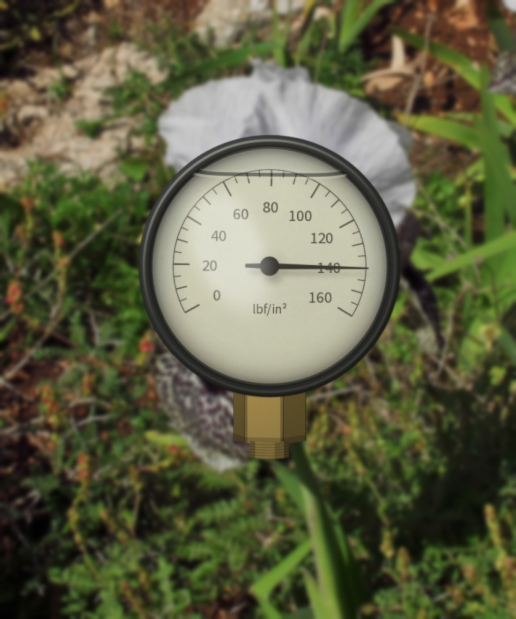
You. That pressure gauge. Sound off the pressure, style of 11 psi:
140 psi
